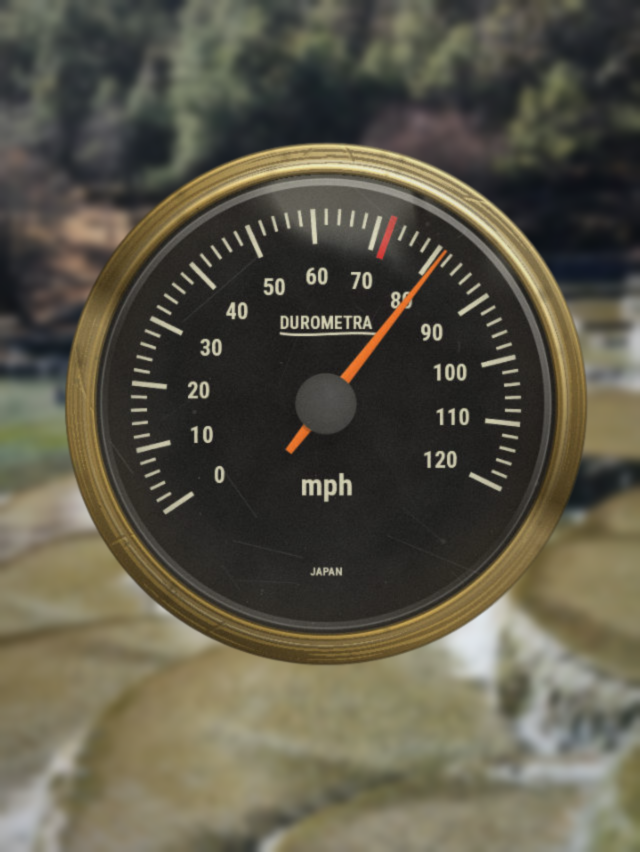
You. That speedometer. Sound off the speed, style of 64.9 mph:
81 mph
